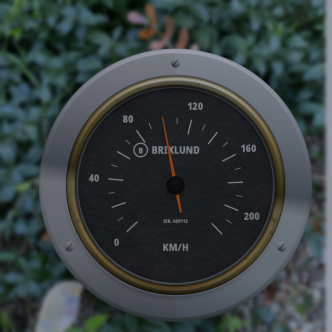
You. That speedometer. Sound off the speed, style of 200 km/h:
100 km/h
